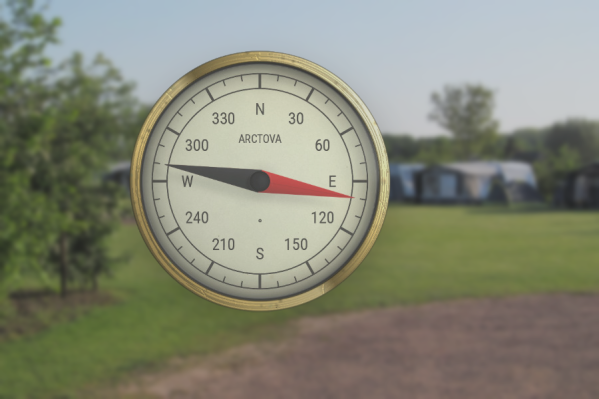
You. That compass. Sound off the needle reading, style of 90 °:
100 °
